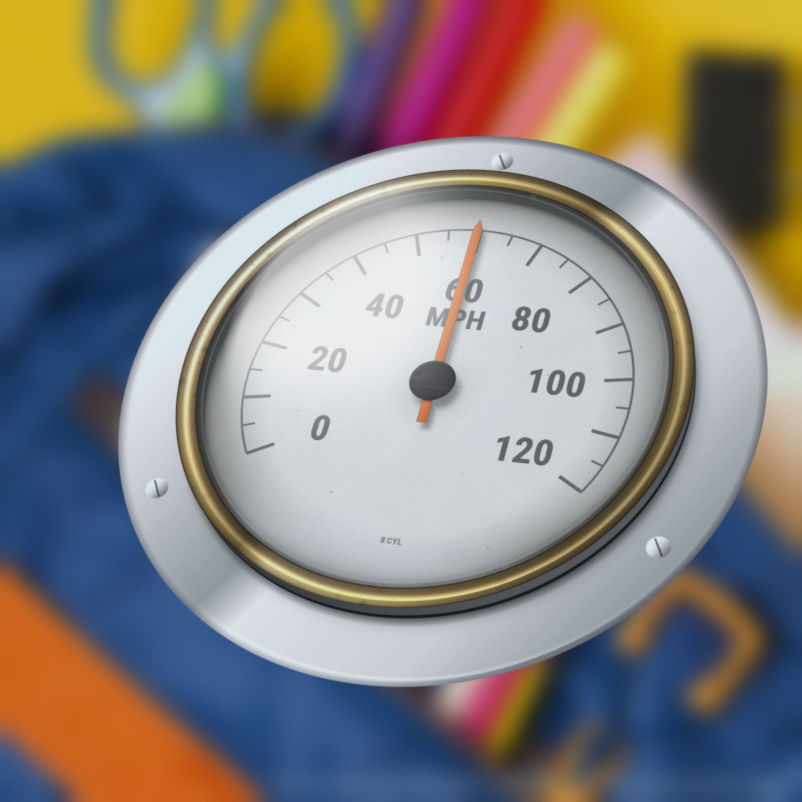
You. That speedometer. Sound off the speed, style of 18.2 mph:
60 mph
